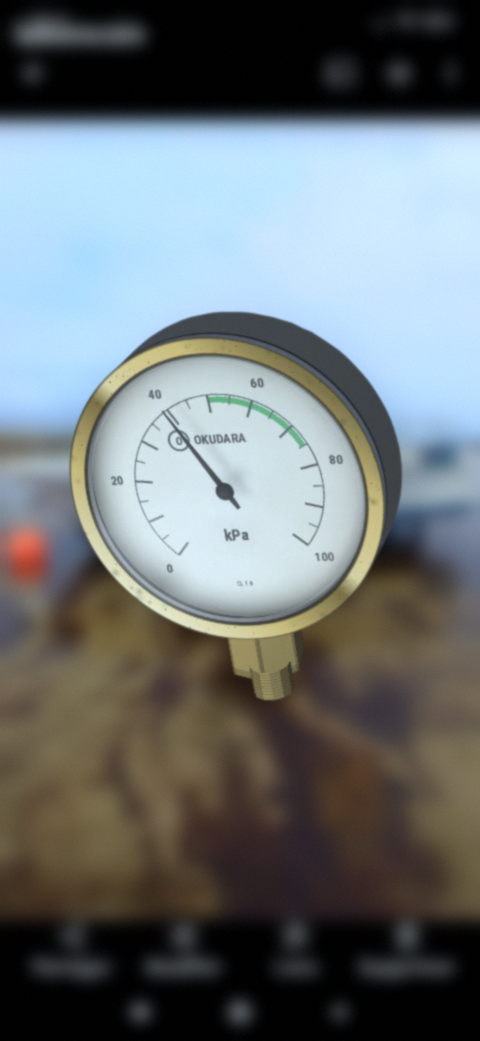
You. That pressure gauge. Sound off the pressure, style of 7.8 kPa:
40 kPa
